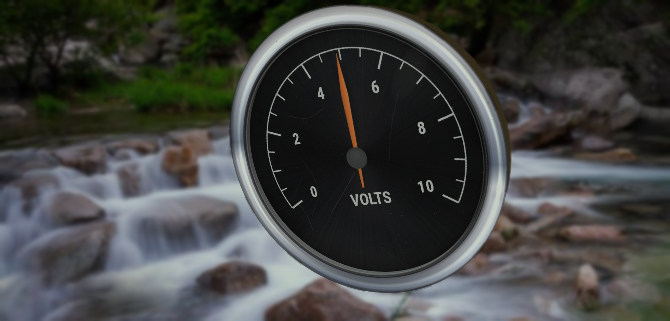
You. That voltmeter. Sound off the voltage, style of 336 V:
5 V
